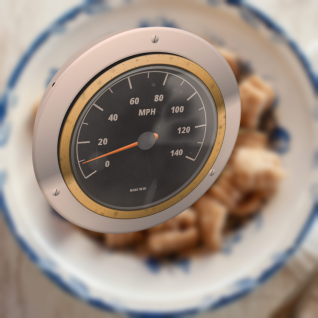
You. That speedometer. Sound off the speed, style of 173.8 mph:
10 mph
